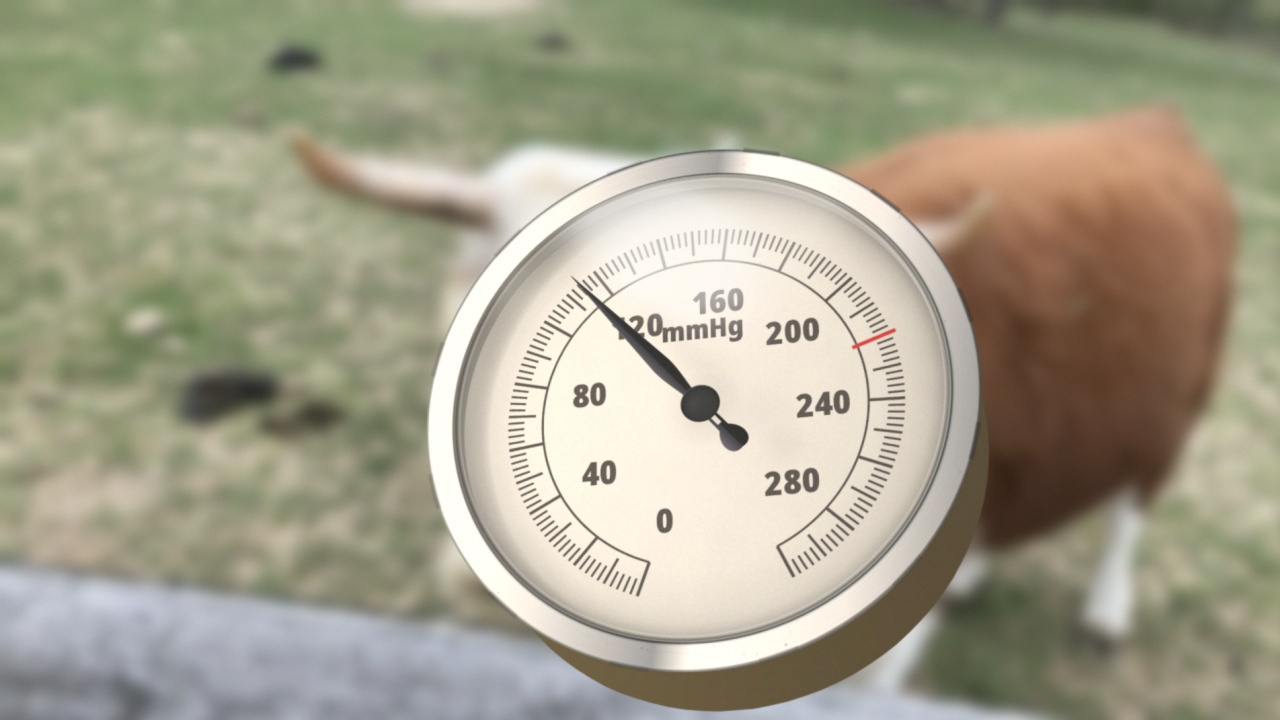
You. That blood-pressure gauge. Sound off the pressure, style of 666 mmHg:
114 mmHg
